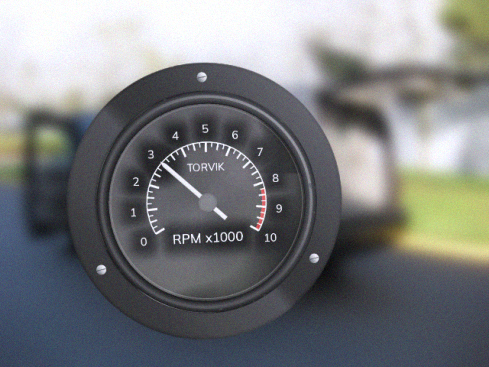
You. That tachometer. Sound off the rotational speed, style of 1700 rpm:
3000 rpm
